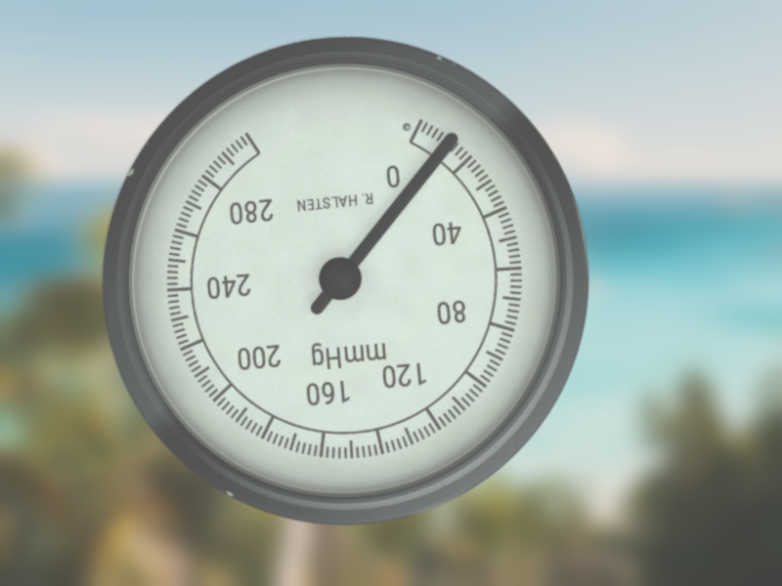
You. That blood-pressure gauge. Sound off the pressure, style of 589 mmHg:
12 mmHg
